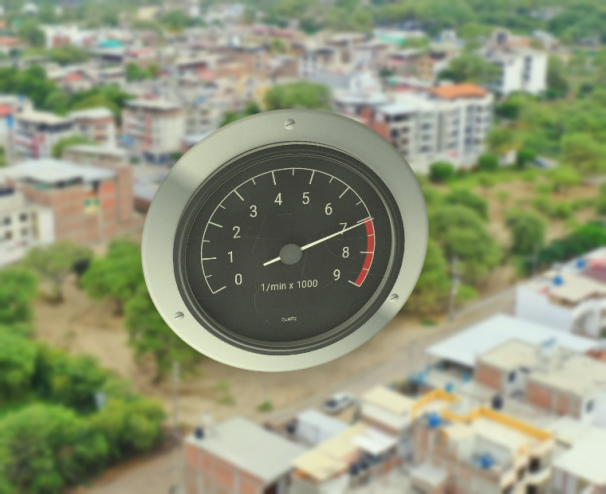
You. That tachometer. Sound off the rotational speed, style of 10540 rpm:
7000 rpm
